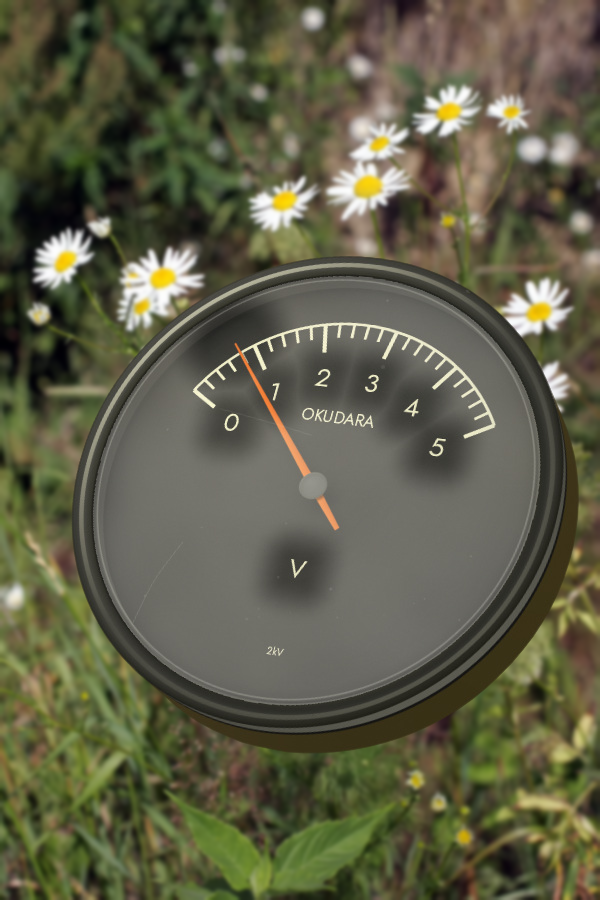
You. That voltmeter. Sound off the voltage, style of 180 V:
0.8 V
